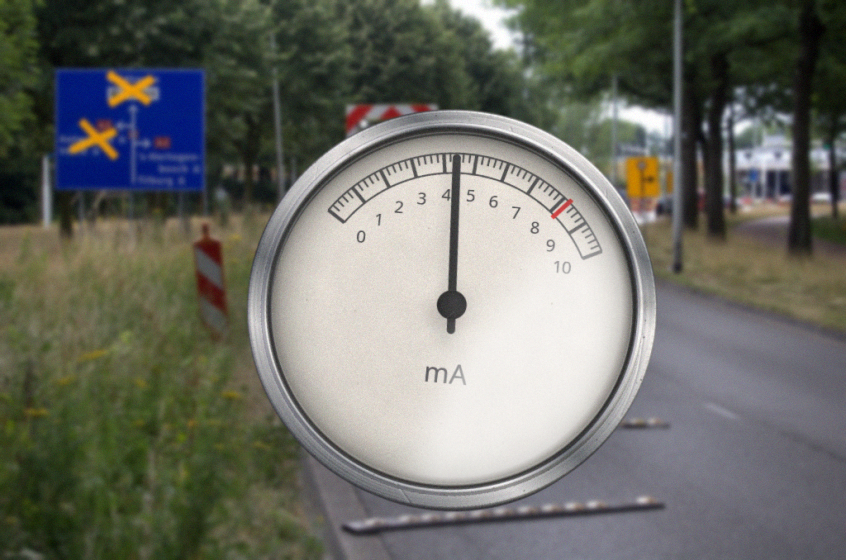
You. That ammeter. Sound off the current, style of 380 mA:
4.4 mA
